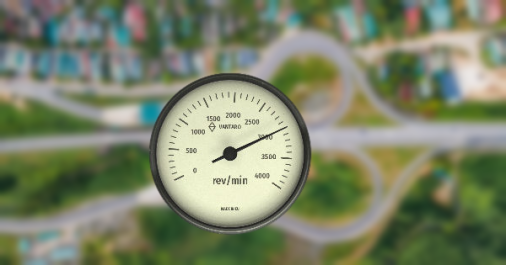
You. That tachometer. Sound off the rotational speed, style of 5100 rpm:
3000 rpm
